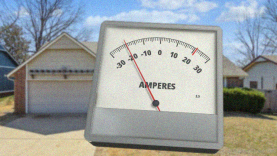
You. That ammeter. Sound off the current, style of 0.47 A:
-20 A
